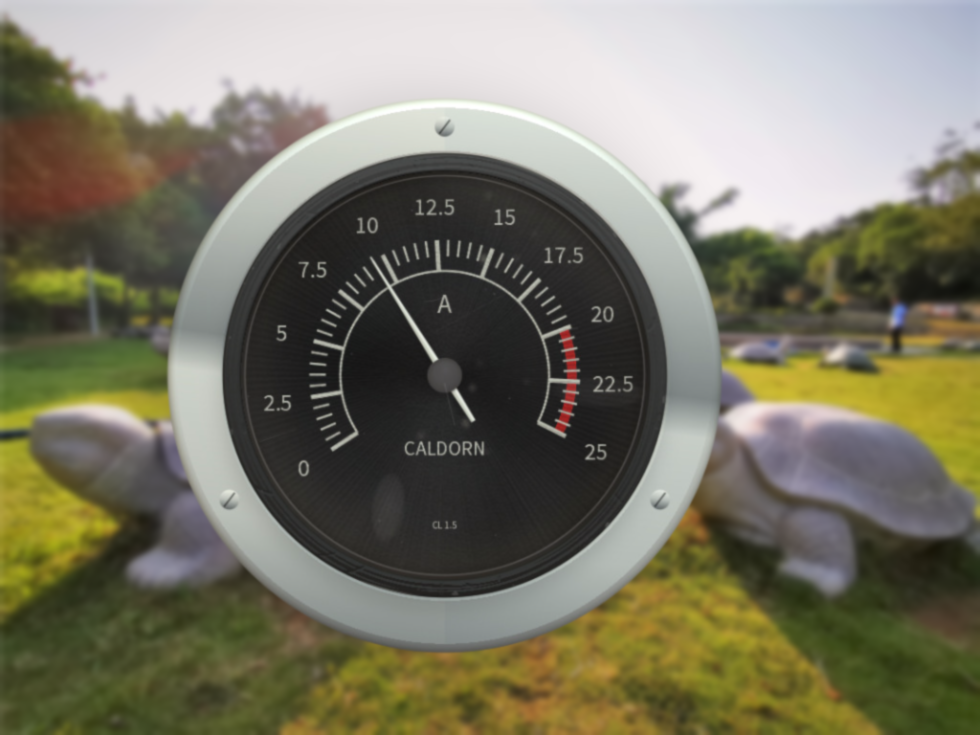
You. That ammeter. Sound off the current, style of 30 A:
9.5 A
